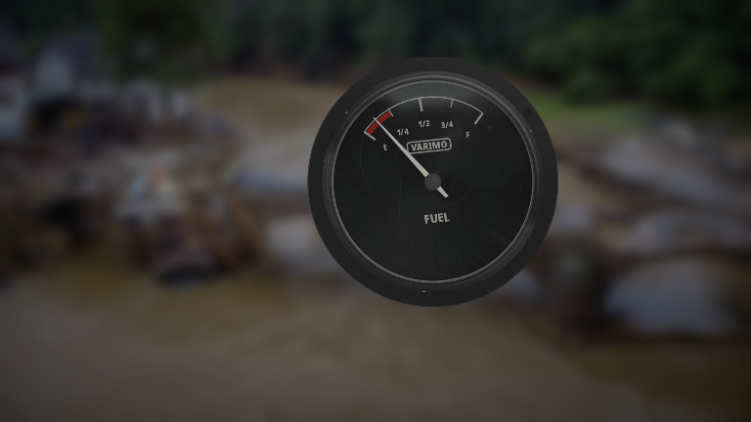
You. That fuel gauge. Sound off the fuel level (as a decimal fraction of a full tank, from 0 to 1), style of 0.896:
0.125
